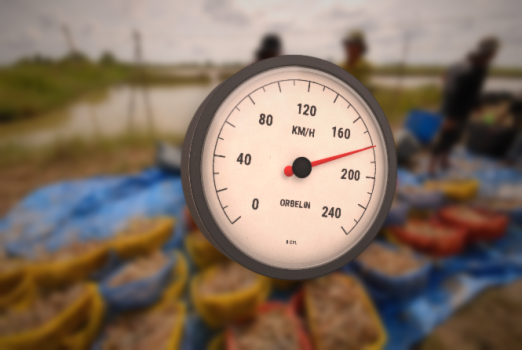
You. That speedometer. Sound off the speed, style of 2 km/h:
180 km/h
